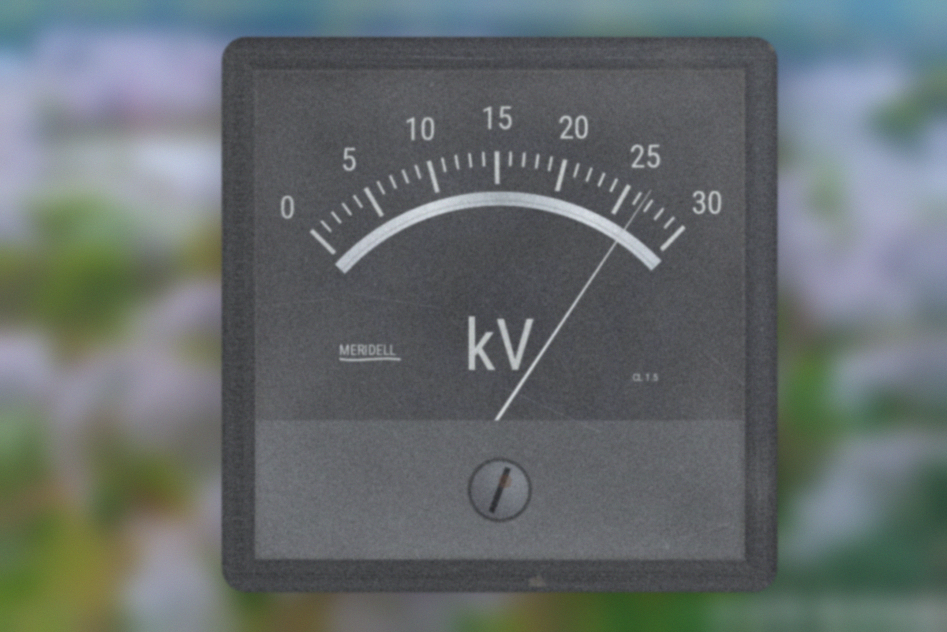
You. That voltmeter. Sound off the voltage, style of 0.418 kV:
26.5 kV
